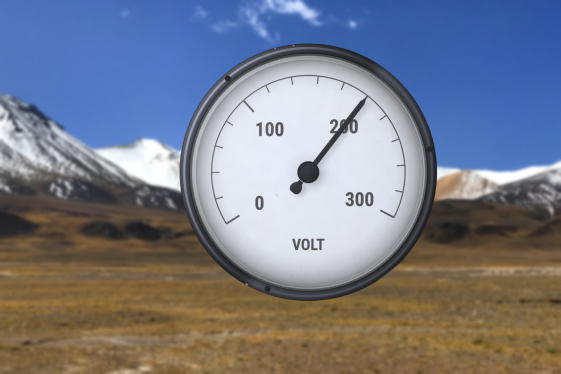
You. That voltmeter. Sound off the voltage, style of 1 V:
200 V
